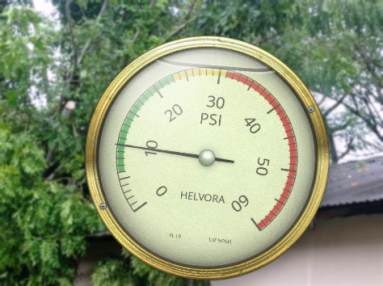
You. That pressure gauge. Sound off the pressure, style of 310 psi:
10 psi
